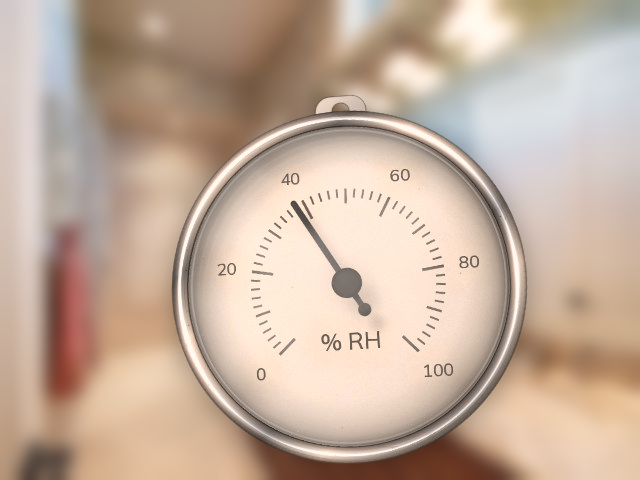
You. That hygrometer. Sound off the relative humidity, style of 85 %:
38 %
